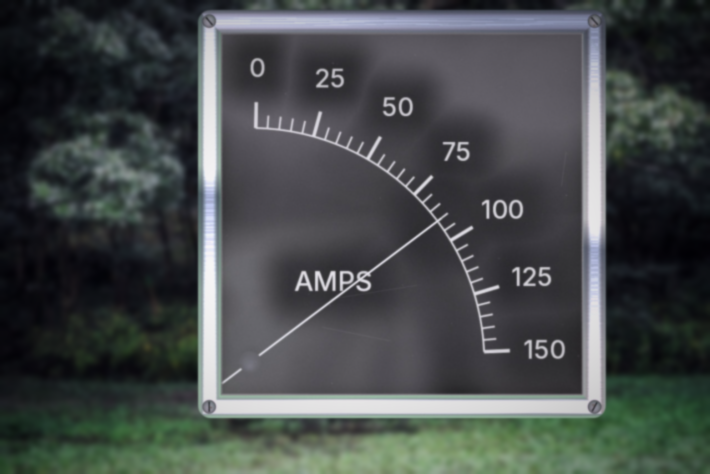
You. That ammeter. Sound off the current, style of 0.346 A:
90 A
